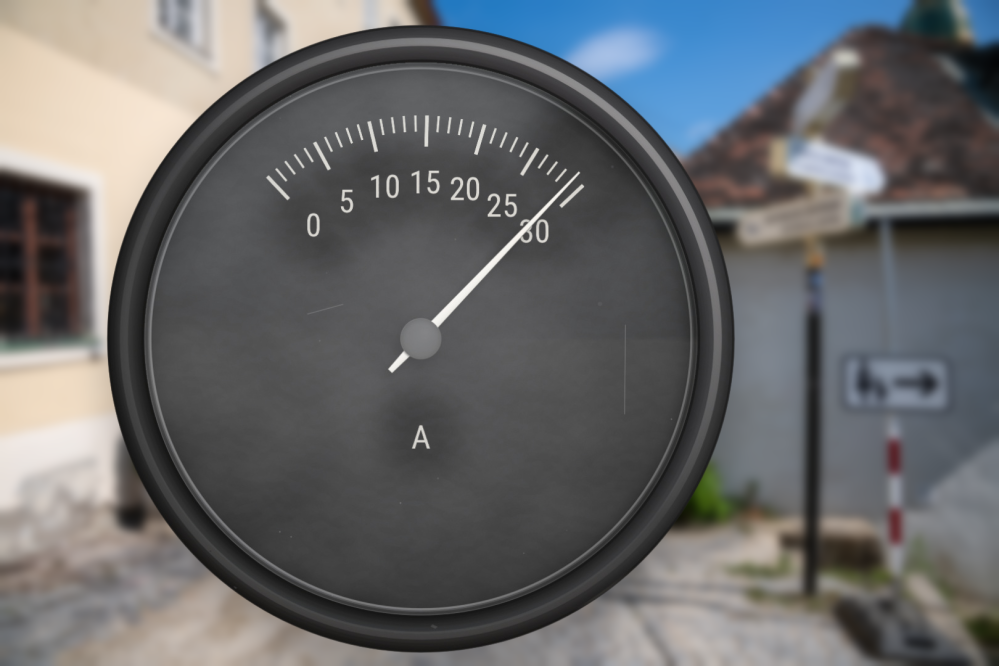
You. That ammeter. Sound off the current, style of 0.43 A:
29 A
